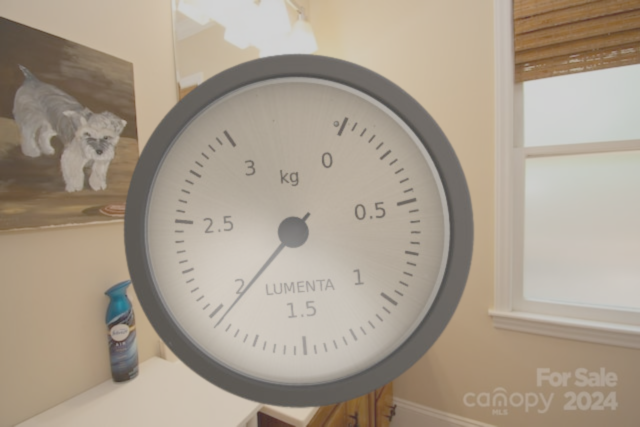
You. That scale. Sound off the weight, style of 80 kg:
1.95 kg
